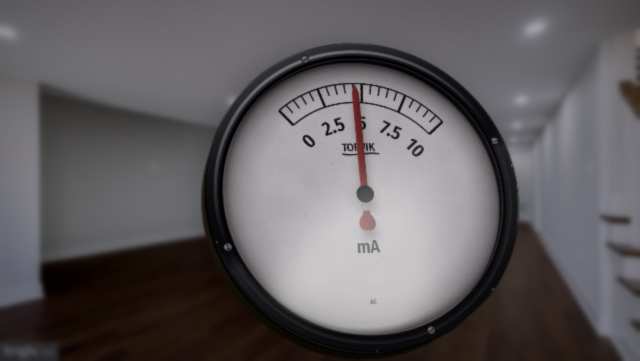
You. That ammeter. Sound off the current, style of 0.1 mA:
4.5 mA
